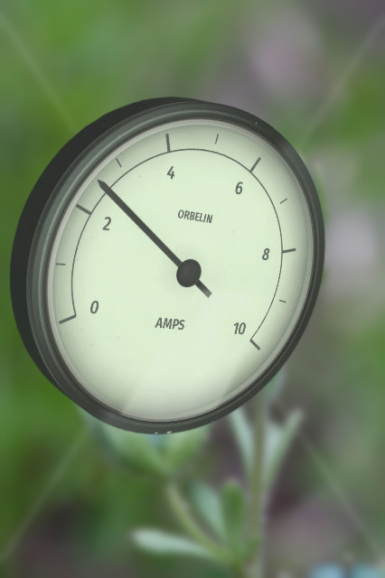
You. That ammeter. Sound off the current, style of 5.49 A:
2.5 A
